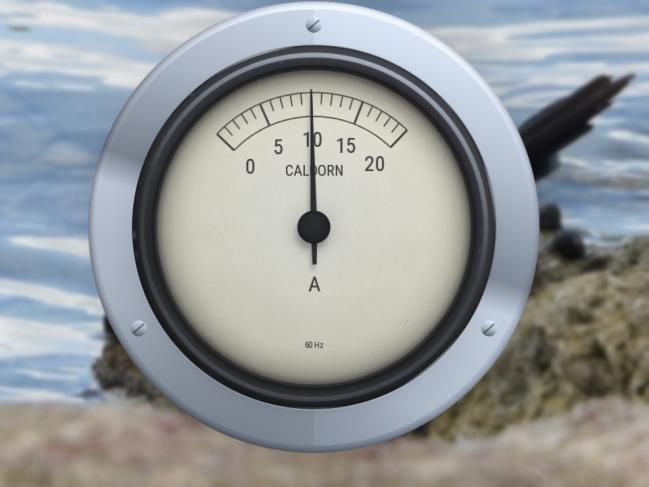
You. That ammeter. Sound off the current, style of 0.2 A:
10 A
